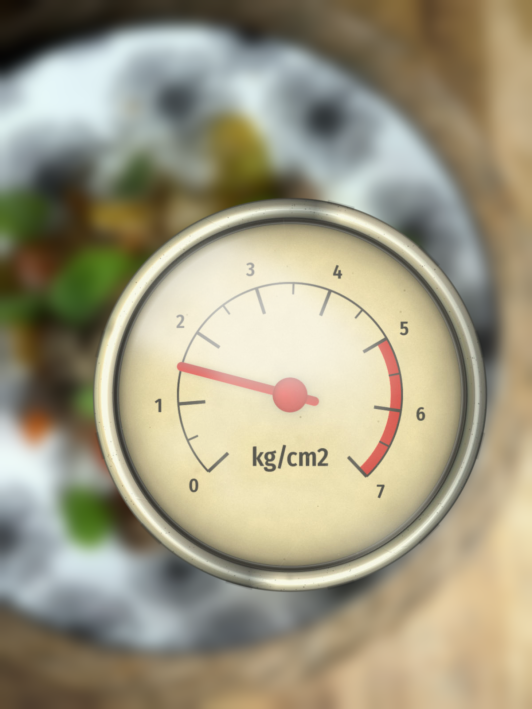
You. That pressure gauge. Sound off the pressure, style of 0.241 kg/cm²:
1.5 kg/cm²
